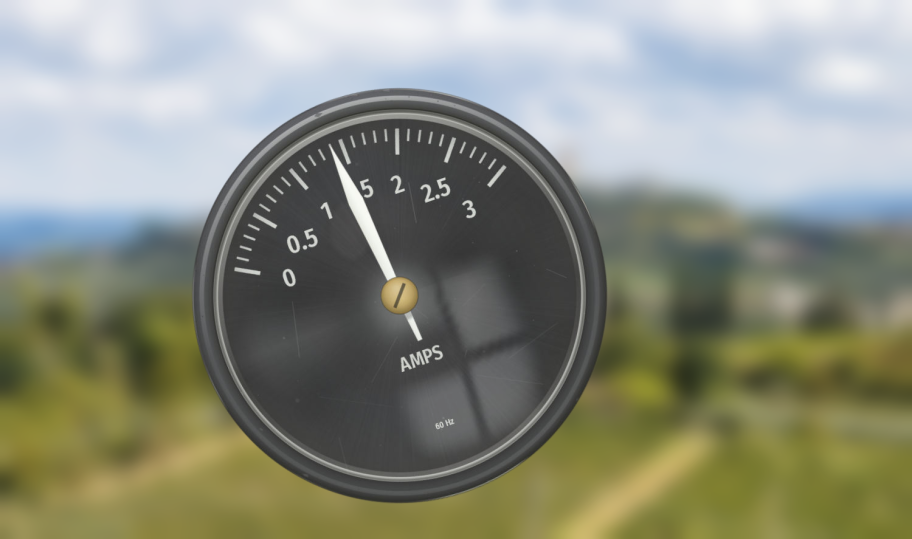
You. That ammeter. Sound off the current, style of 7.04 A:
1.4 A
